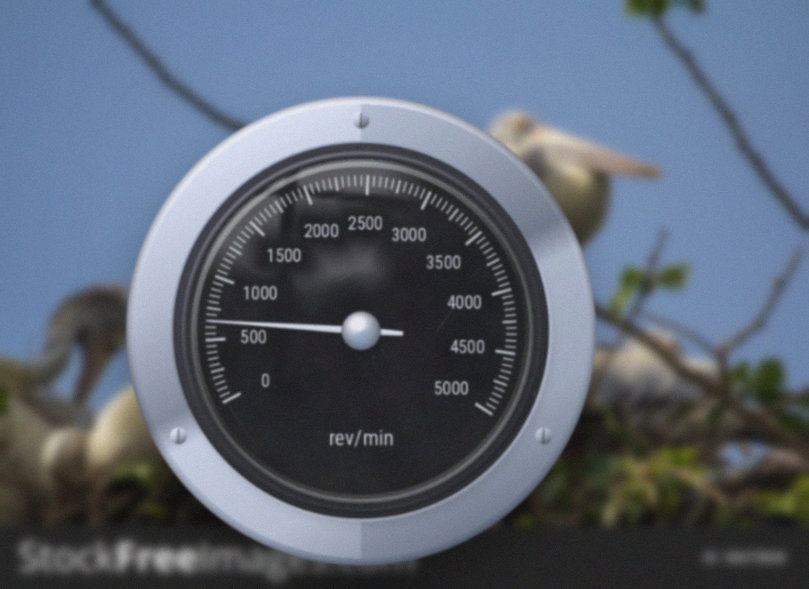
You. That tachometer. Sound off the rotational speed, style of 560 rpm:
650 rpm
